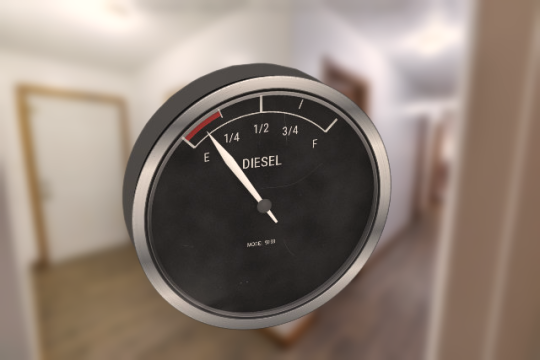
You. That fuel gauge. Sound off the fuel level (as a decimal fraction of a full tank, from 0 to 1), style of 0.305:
0.125
